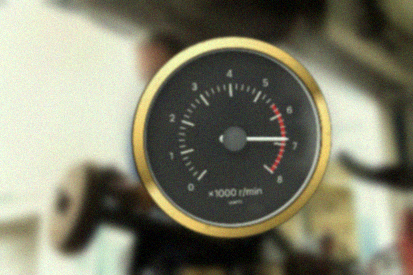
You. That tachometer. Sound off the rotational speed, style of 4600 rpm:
6800 rpm
